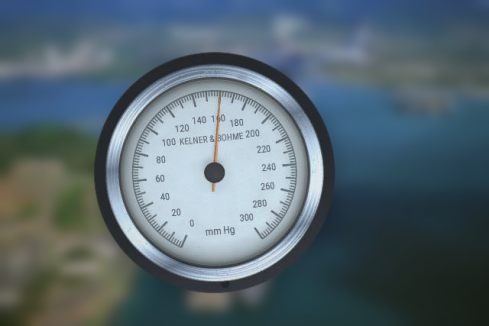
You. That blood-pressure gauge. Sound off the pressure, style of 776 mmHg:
160 mmHg
